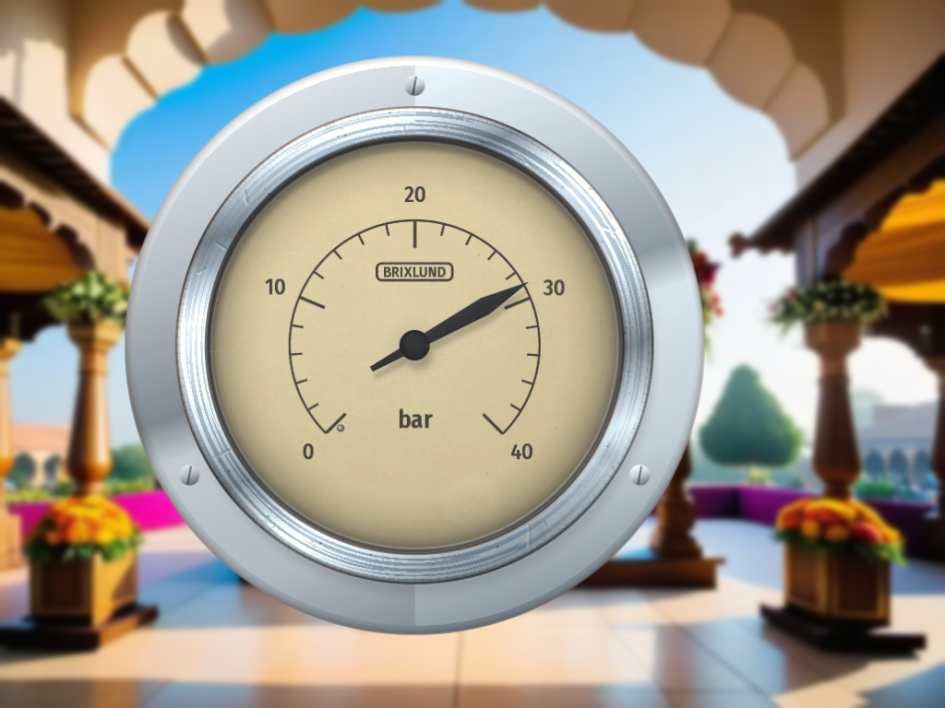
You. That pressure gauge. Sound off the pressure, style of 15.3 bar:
29 bar
